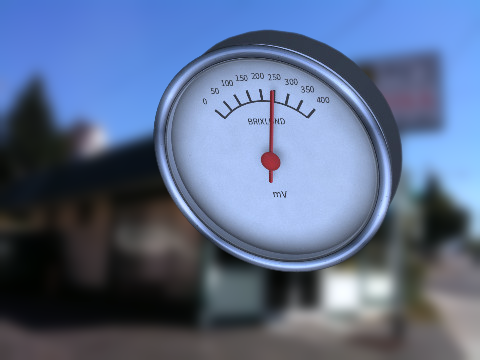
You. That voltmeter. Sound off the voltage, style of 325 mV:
250 mV
